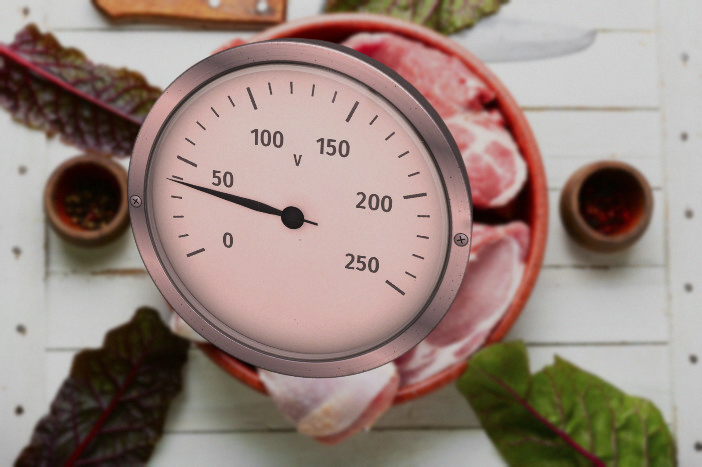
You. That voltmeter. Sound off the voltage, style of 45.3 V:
40 V
